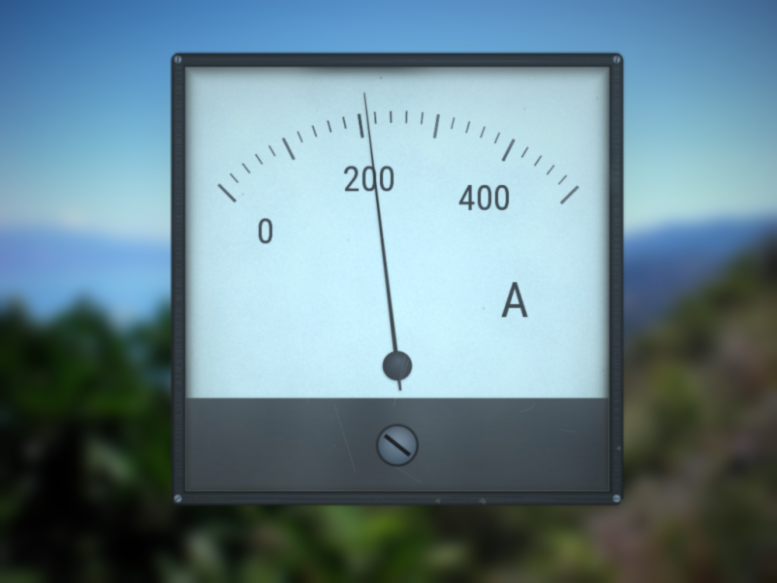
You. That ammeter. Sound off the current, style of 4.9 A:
210 A
